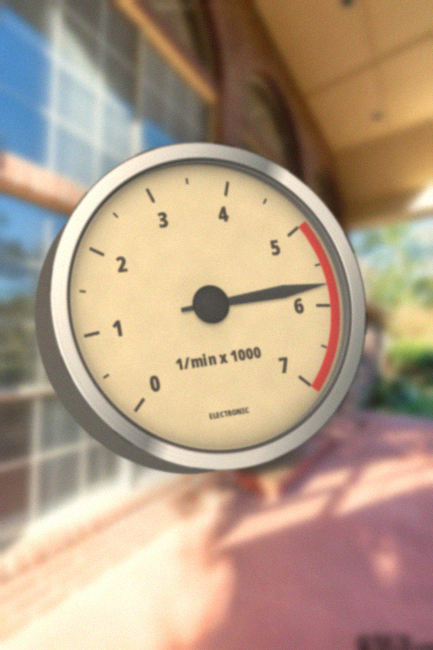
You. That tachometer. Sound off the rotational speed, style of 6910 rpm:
5750 rpm
